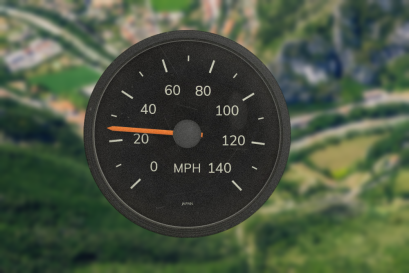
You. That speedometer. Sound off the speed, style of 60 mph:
25 mph
